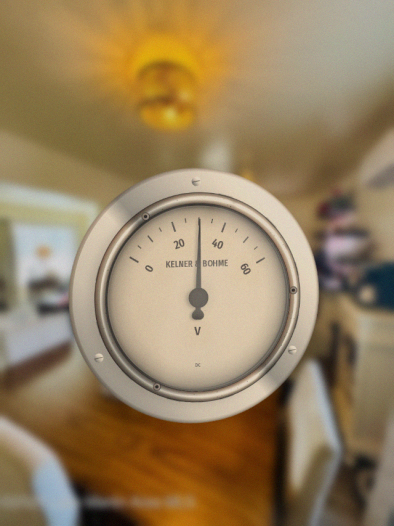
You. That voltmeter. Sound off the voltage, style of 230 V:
30 V
